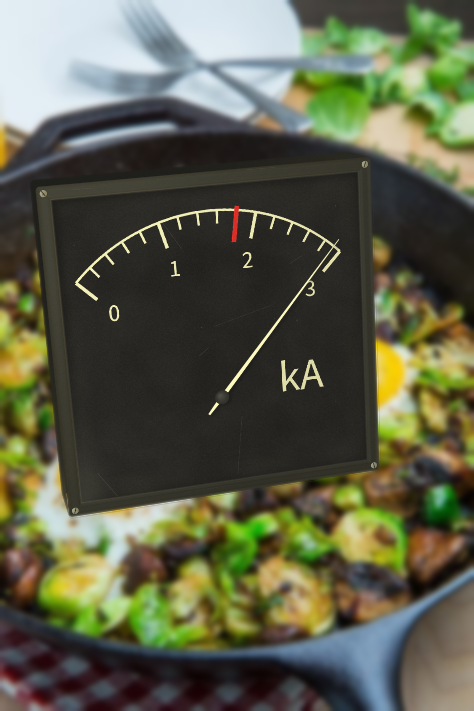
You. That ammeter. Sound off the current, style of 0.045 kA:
2.9 kA
